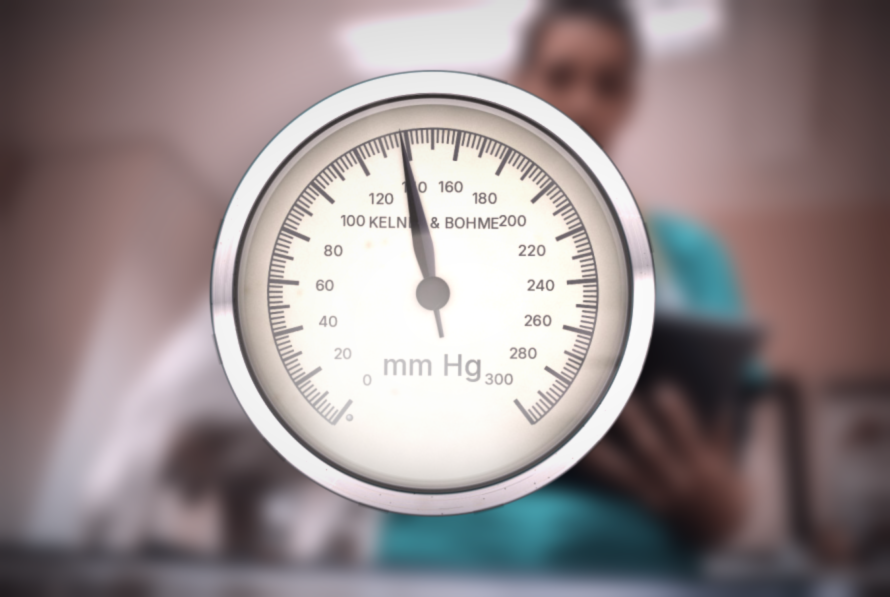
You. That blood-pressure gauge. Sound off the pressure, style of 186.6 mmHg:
138 mmHg
